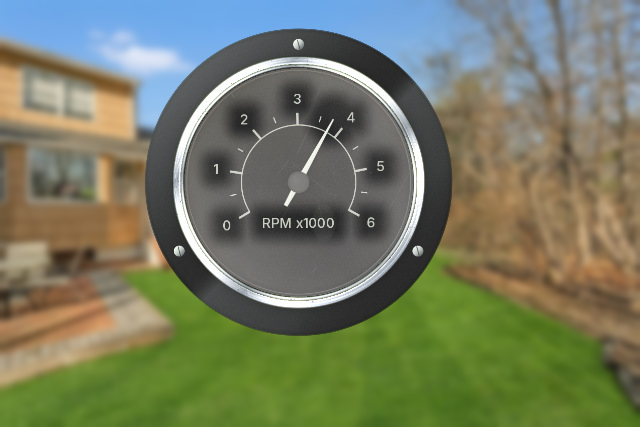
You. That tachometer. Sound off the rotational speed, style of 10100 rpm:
3750 rpm
